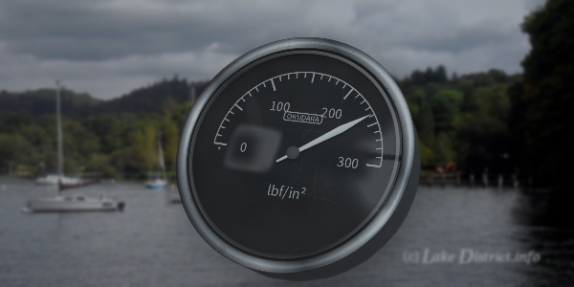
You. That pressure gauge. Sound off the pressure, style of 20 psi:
240 psi
